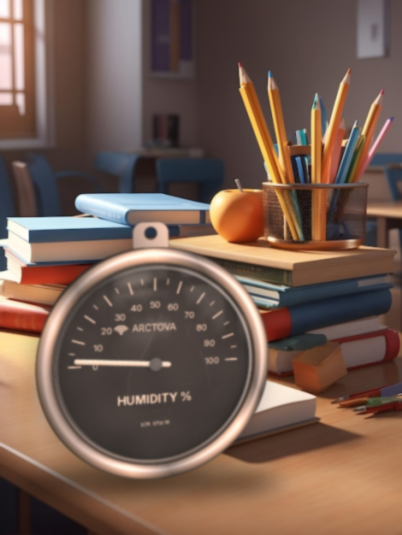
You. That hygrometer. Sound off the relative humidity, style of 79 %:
2.5 %
